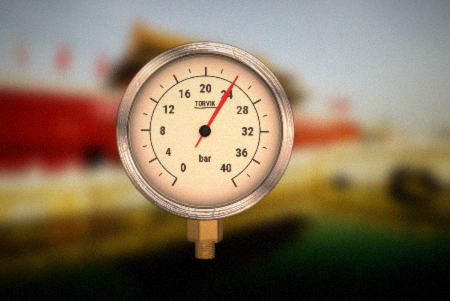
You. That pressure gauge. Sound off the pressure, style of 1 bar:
24 bar
